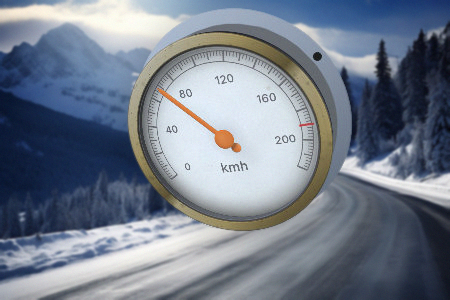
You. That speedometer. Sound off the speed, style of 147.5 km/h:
70 km/h
